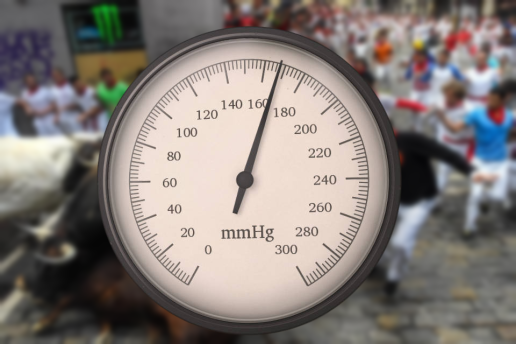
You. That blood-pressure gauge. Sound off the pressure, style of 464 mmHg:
168 mmHg
